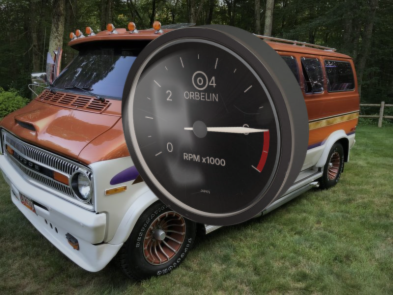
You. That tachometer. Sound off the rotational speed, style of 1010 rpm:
6000 rpm
